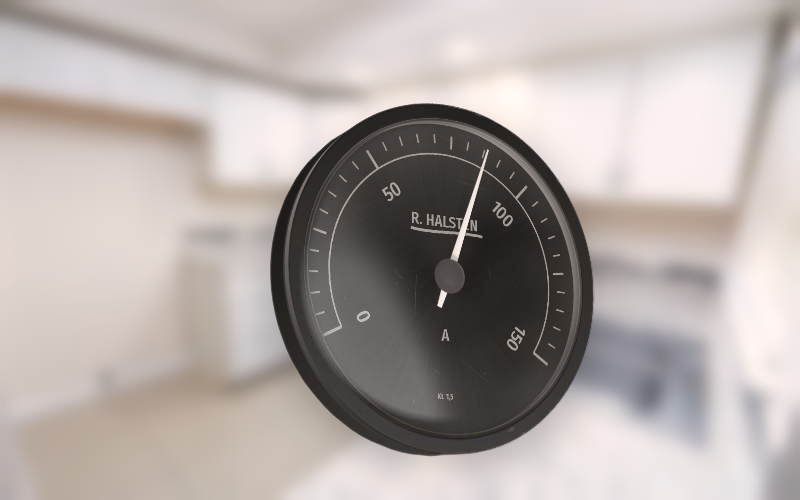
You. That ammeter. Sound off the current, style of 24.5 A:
85 A
